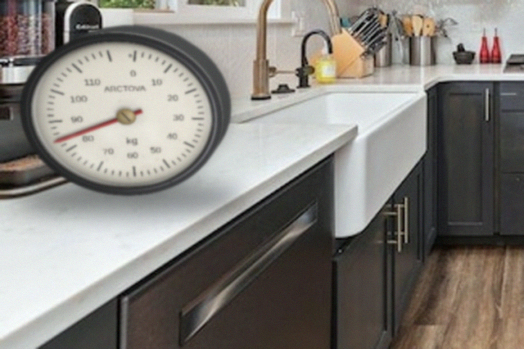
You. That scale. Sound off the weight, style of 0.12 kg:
84 kg
